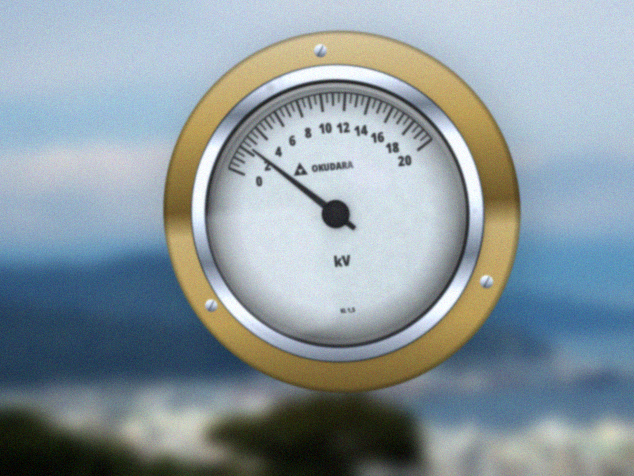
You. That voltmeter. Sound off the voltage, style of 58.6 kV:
2.5 kV
